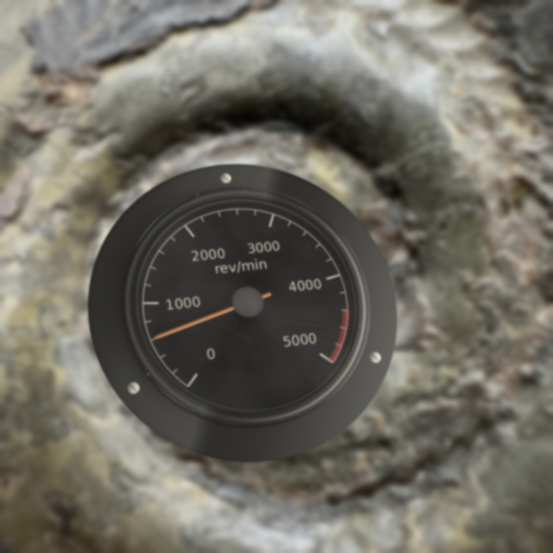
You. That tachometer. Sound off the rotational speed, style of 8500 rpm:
600 rpm
